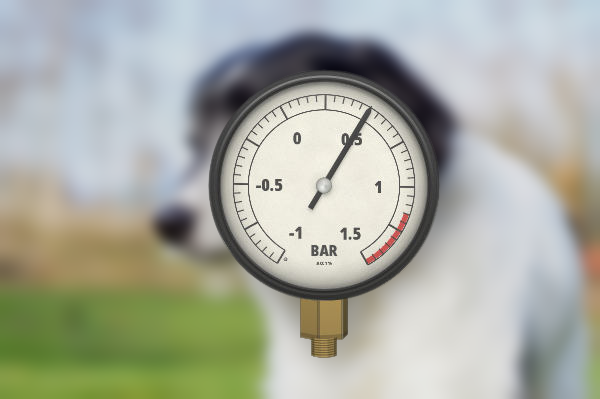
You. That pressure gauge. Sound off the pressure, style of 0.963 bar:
0.5 bar
